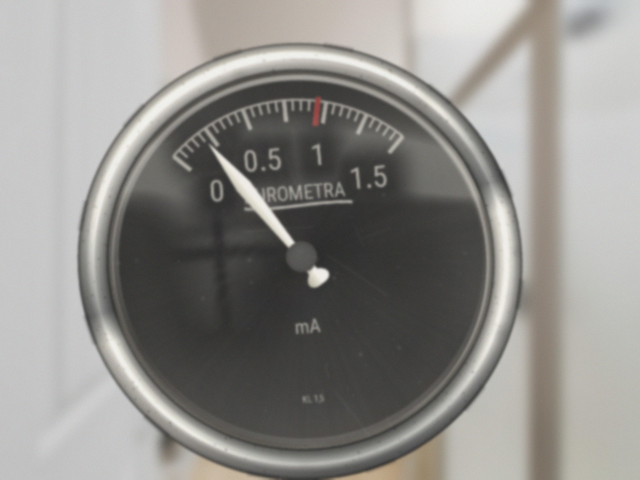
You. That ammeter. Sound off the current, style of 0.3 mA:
0.2 mA
